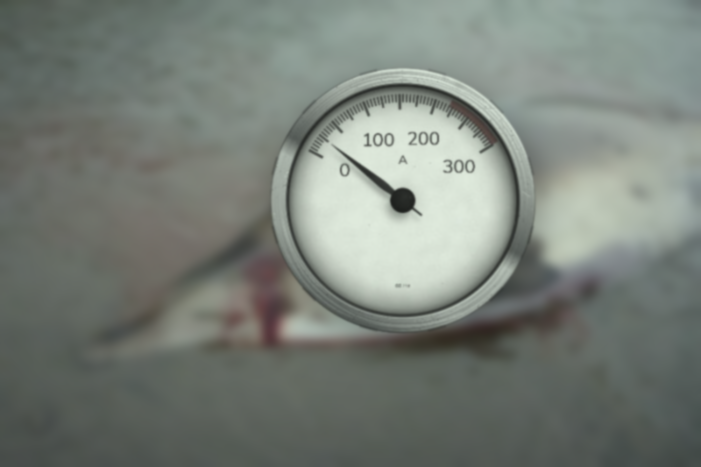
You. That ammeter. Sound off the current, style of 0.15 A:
25 A
